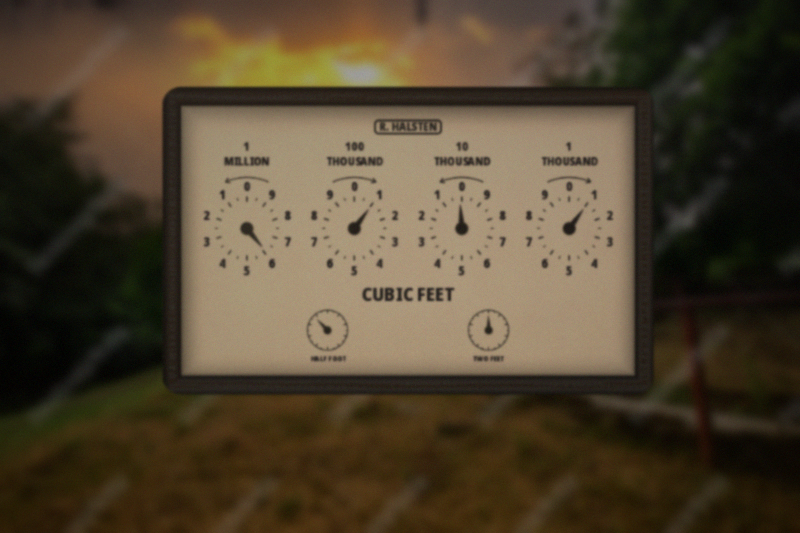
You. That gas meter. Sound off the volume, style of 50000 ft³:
610100 ft³
